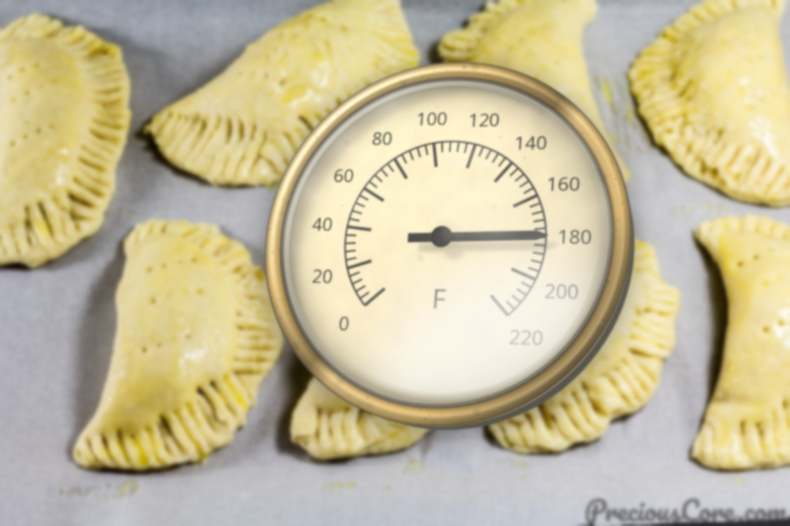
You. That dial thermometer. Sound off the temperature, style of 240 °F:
180 °F
